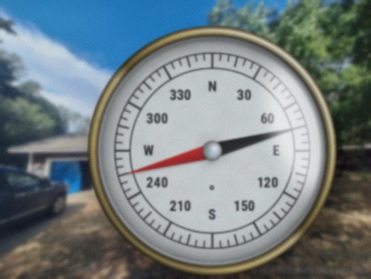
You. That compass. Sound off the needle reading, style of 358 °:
255 °
